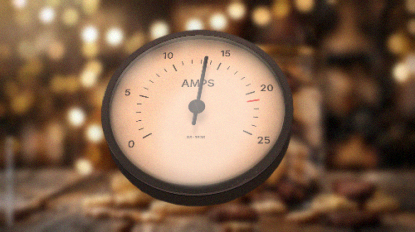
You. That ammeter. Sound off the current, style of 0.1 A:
13.5 A
